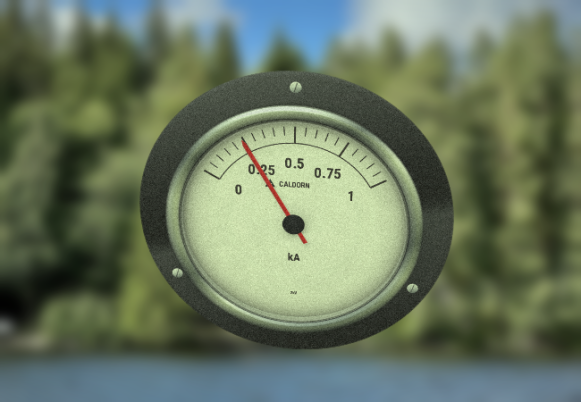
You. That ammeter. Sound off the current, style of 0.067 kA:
0.25 kA
